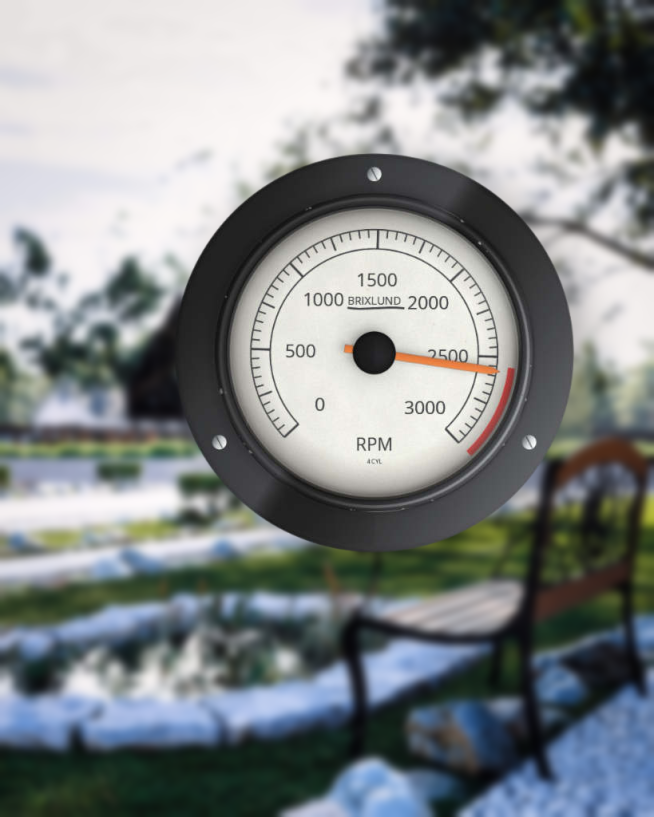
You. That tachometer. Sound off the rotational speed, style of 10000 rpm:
2575 rpm
